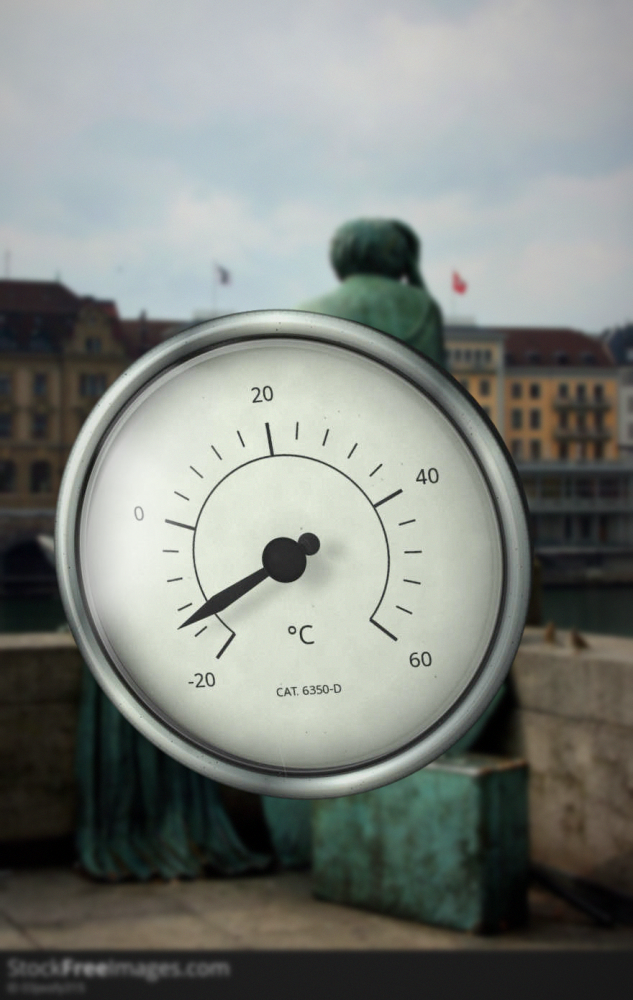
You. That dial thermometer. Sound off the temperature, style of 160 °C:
-14 °C
